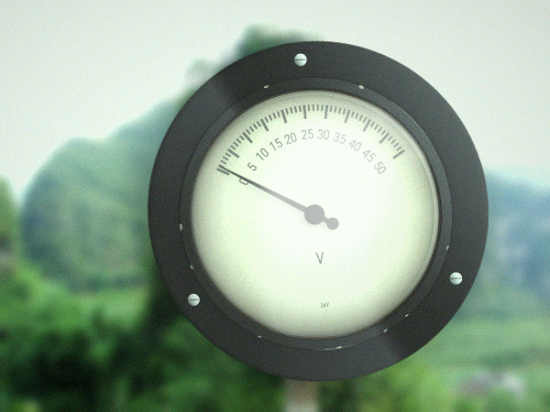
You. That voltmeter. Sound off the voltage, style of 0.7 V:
1 V
